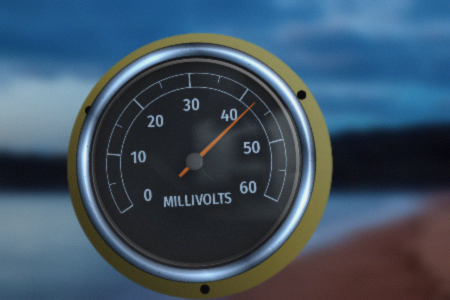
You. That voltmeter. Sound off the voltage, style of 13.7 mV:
42.5 mV
